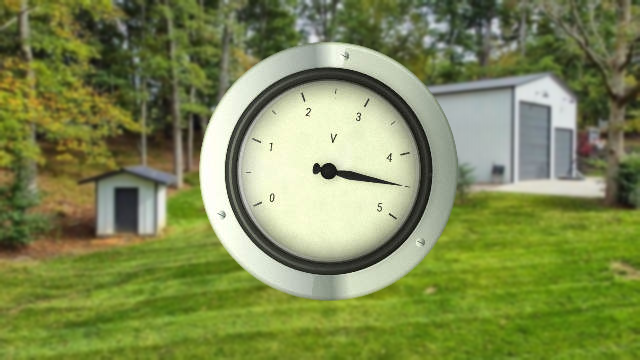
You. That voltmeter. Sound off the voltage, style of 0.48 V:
4.5 V
